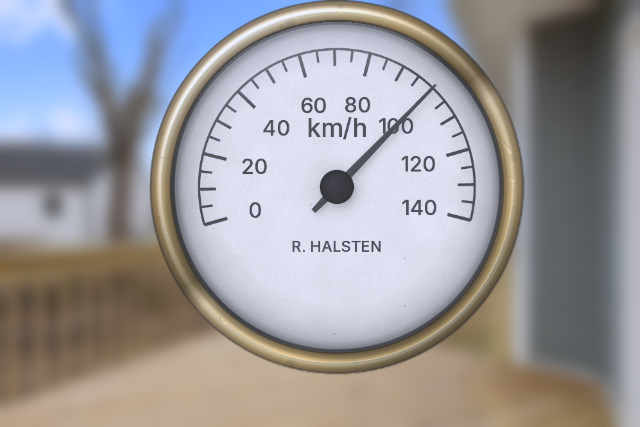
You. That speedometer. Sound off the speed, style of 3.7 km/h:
100 km/h
